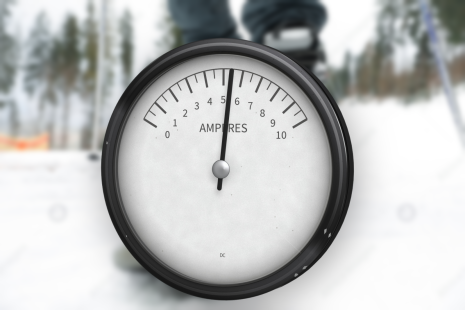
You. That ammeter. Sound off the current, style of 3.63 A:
5.5 A
